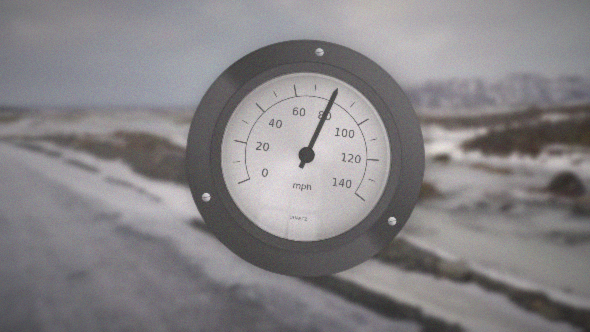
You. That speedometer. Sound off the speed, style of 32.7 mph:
80 mph
